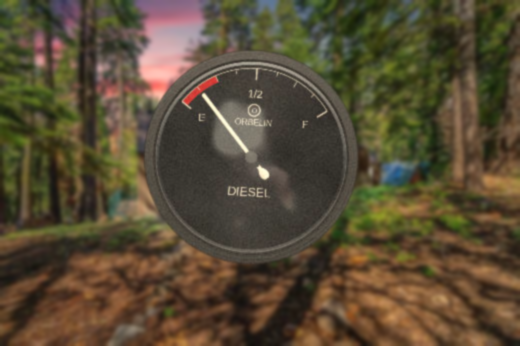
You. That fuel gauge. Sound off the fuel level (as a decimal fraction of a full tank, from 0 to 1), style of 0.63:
0.125
